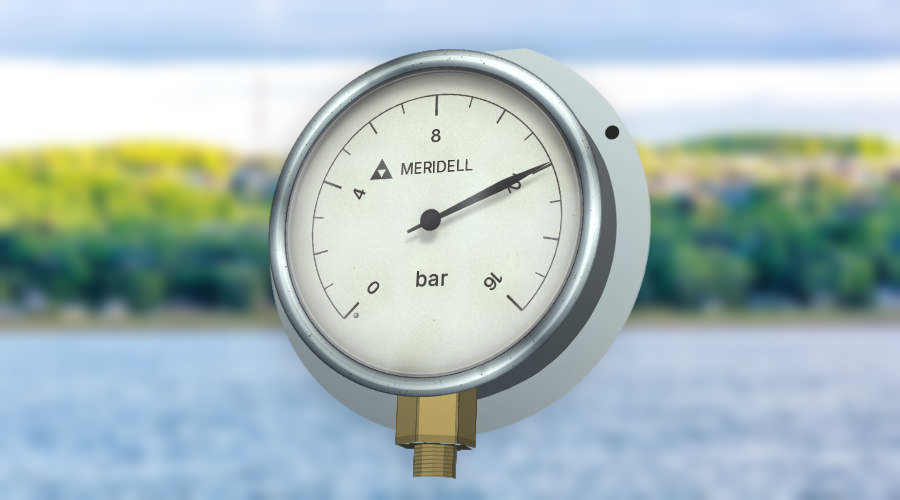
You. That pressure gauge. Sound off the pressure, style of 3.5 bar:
12 bar
